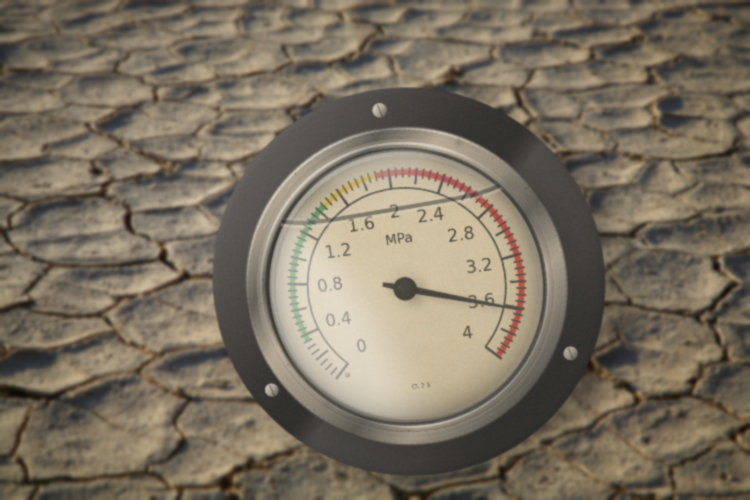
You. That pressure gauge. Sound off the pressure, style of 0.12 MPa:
3.6 MPa
